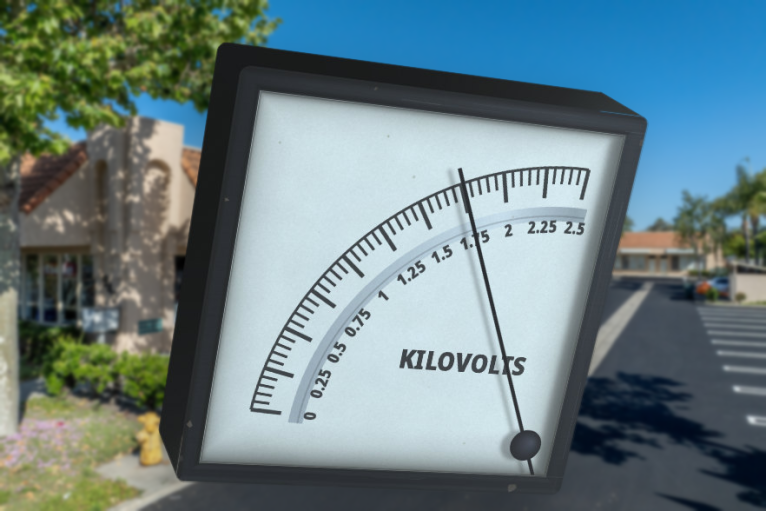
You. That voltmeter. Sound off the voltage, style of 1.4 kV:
1.75 kV
